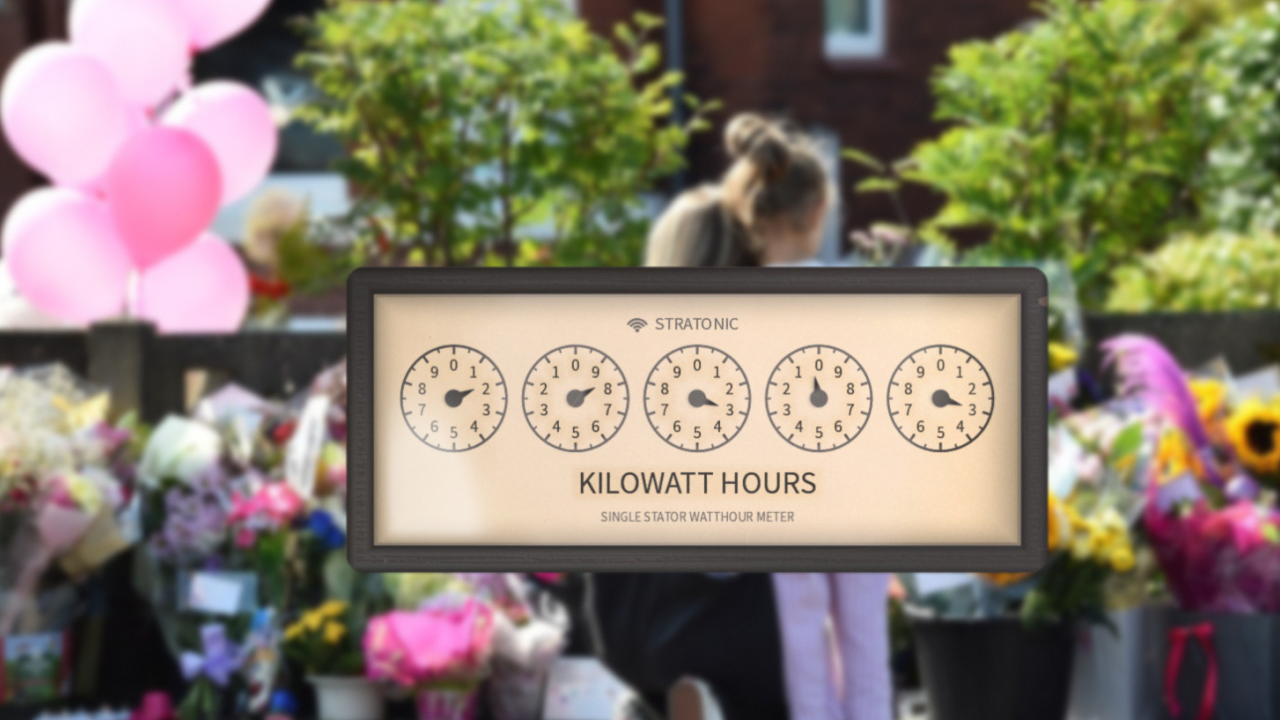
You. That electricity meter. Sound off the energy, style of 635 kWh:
18303 kWh
